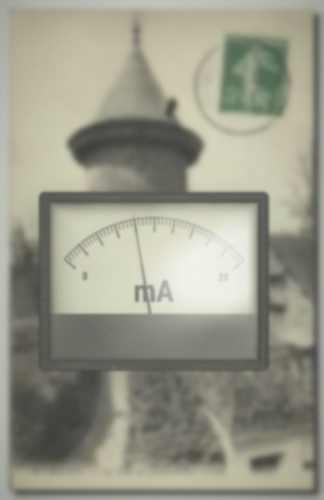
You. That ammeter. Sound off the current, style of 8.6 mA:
8 mA
